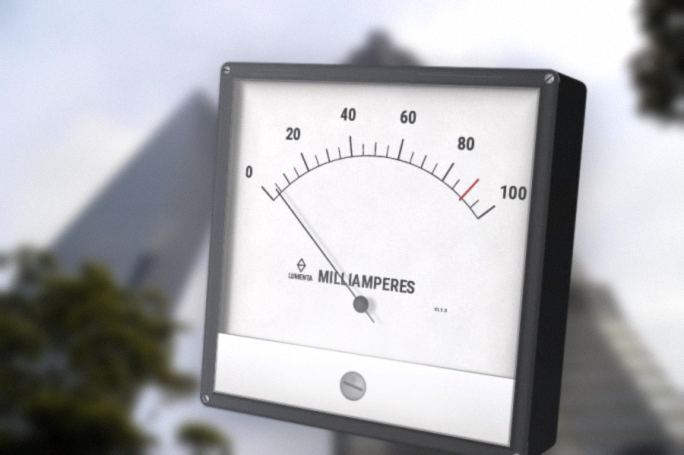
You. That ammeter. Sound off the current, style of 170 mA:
5 mA
